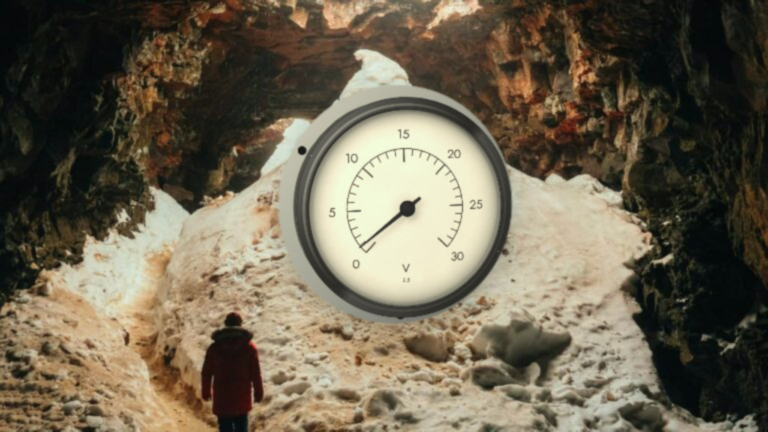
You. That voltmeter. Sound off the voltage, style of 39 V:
1 V
